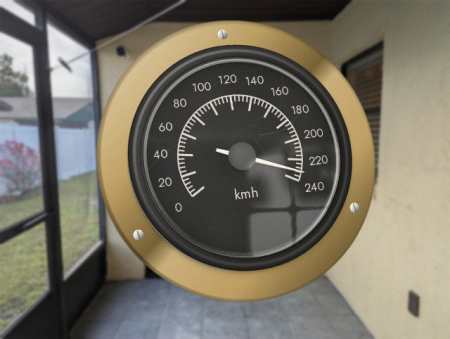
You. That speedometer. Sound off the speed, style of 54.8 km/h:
232 km/h
